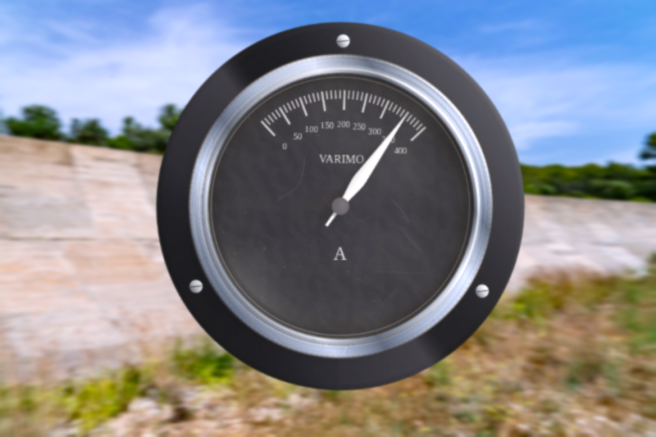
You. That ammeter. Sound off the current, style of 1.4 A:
350 A
